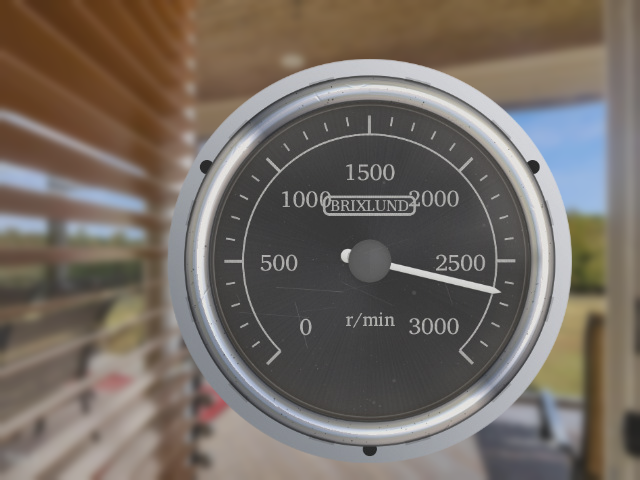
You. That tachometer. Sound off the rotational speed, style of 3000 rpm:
2650 rpm
